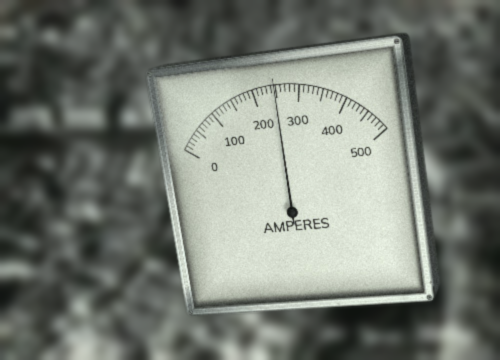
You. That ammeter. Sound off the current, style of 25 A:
250 A
